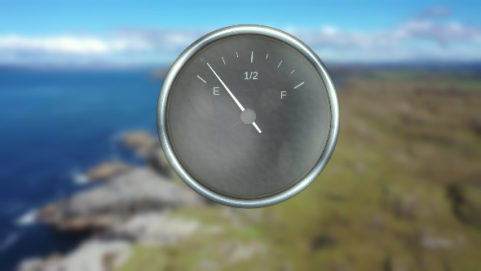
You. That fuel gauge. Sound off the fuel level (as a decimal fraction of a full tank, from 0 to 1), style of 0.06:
0.125
